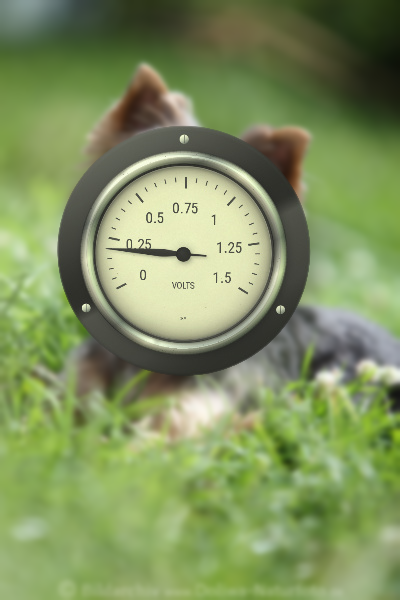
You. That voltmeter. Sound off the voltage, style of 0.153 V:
0.2 V
